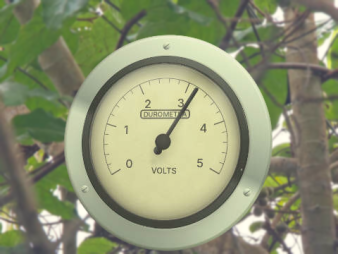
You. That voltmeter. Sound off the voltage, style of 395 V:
3.2 V
